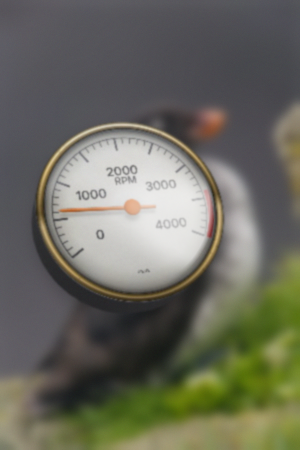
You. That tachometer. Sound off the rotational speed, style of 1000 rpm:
600 rpm
